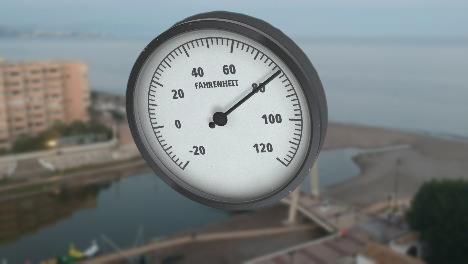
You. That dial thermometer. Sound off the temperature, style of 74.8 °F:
80 °F
